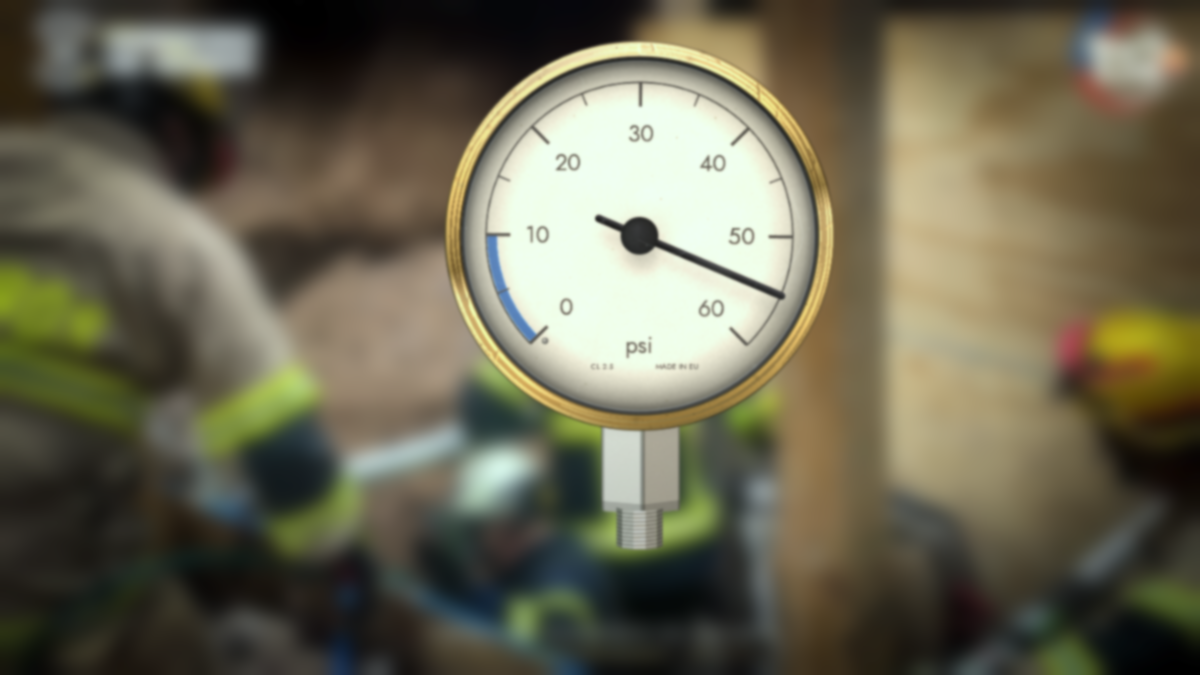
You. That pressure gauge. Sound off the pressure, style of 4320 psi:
55 psi
